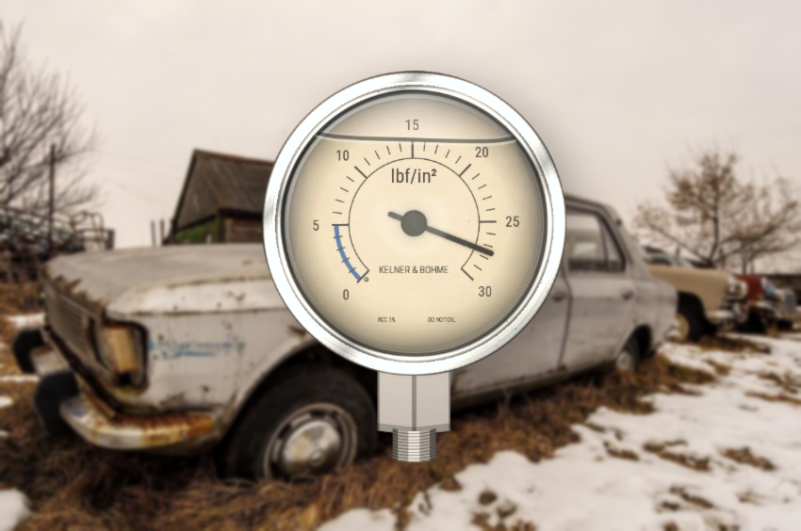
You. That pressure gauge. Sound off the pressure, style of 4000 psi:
27.5 psi
